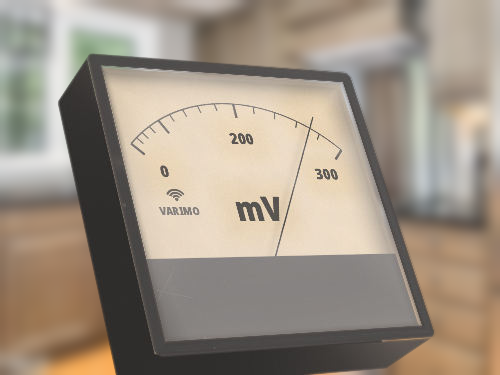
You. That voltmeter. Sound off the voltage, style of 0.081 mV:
270 mV
